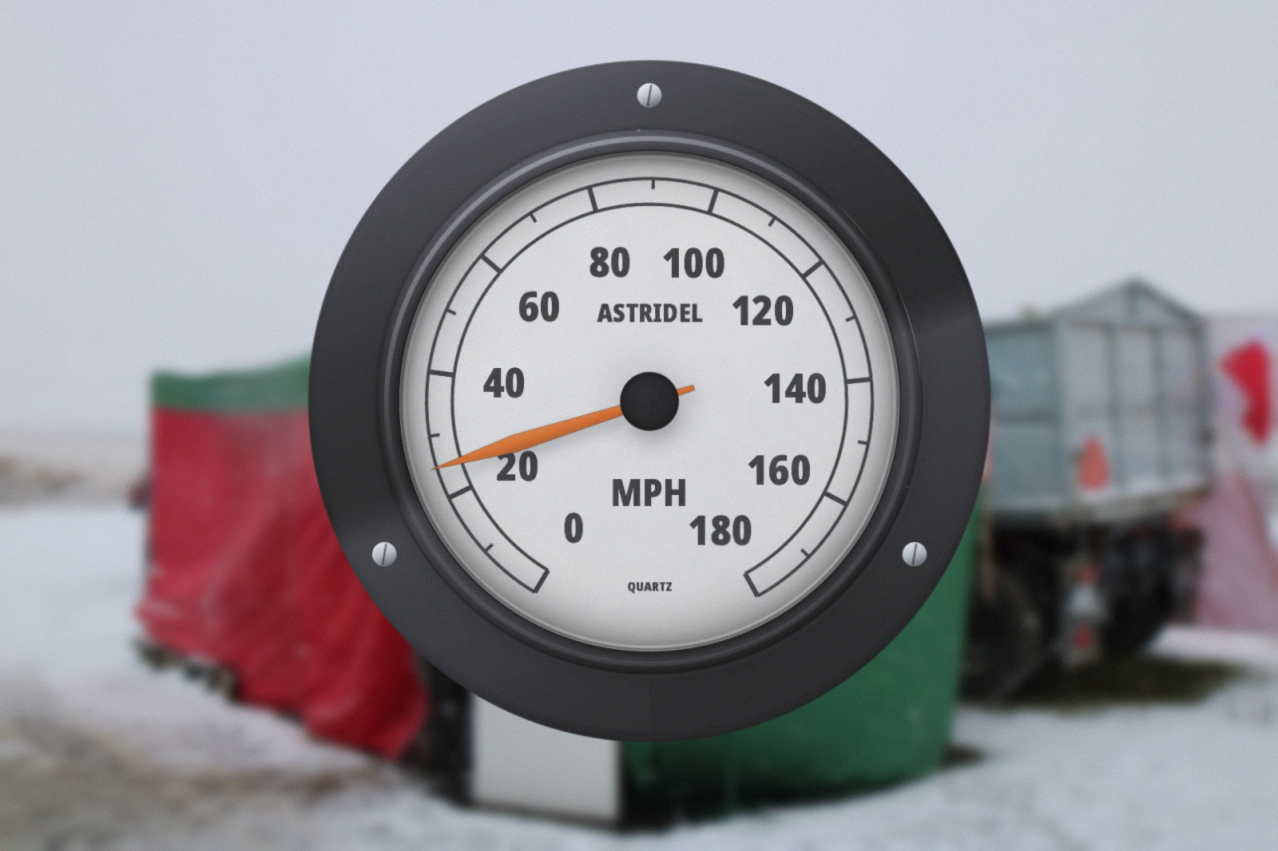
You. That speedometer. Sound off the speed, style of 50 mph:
25 mph
